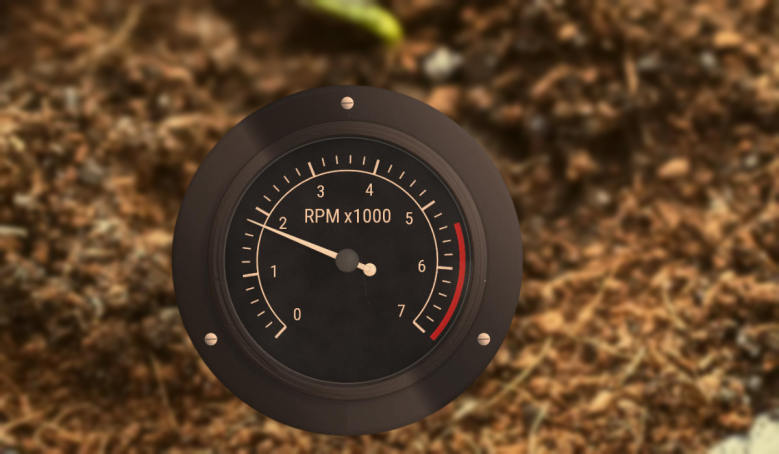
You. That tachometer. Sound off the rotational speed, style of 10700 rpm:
1800 rpm
